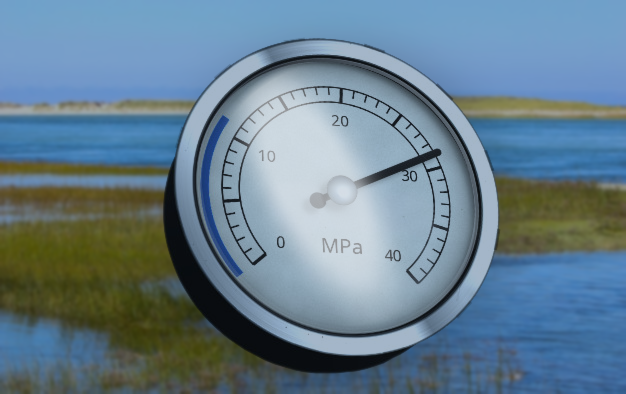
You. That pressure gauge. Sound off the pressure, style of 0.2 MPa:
29 MPa
